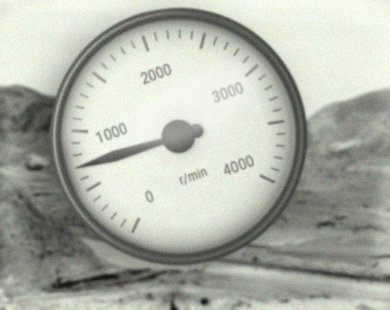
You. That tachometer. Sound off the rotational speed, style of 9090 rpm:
700 rpm
